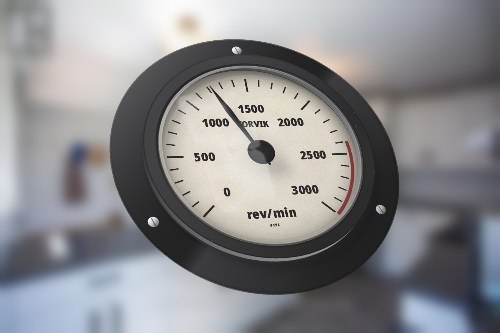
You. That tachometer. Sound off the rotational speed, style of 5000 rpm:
1200 rpm
